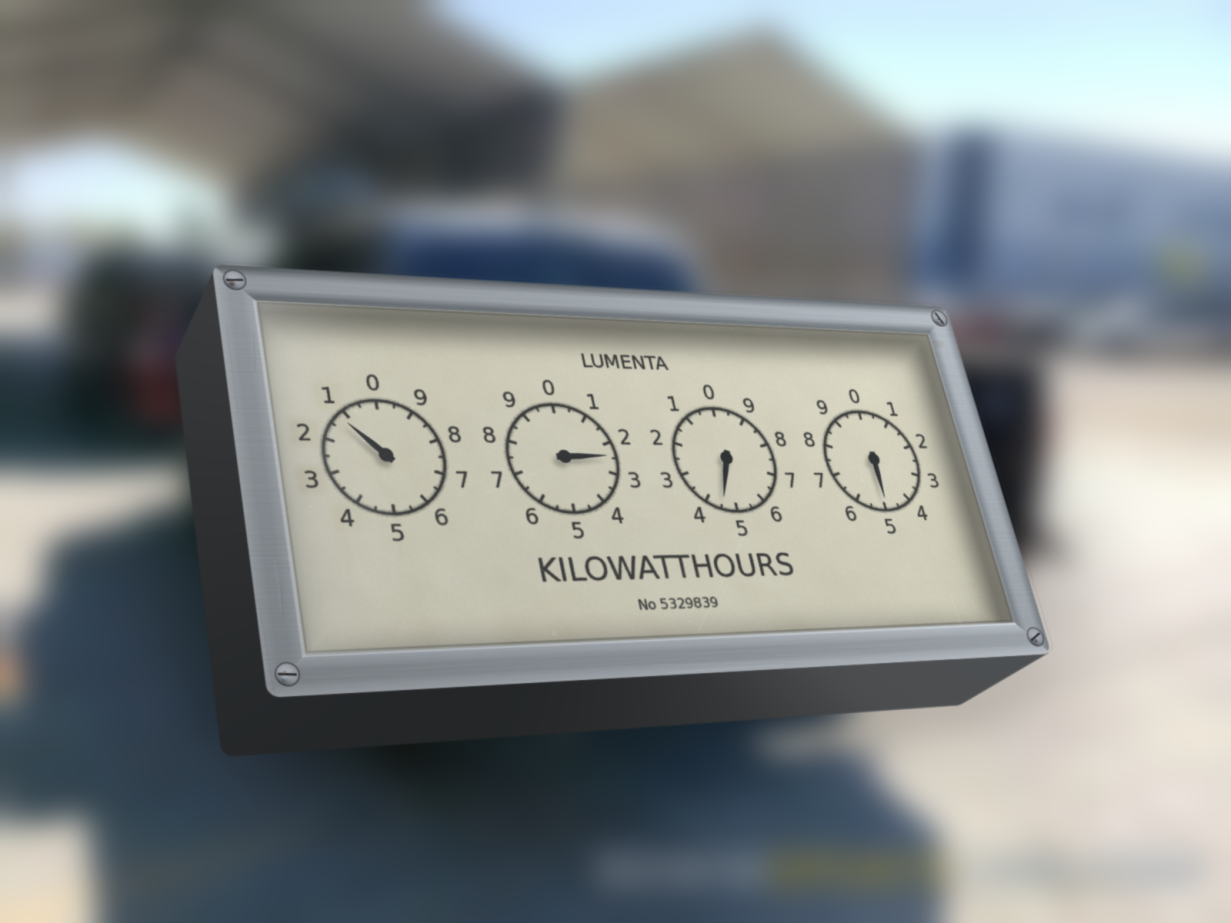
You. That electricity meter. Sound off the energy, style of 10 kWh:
1245 kWh
